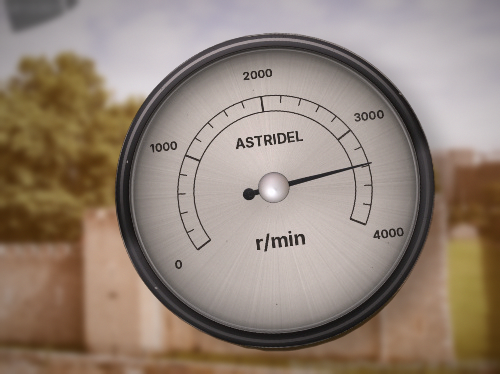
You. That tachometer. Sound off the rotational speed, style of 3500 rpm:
3400 rpm
